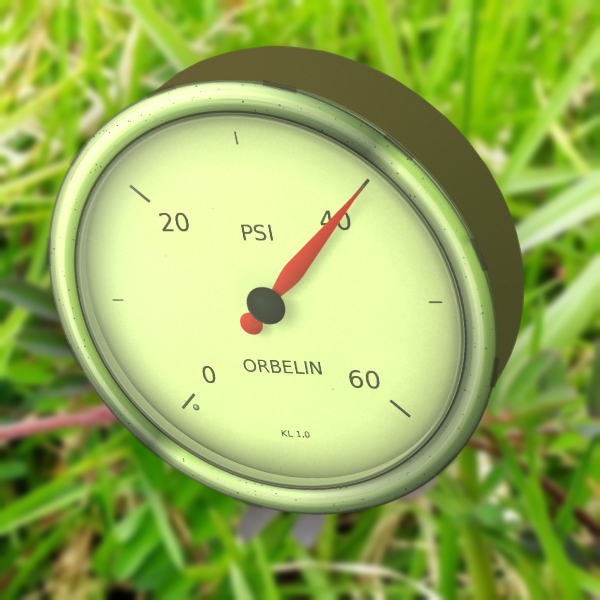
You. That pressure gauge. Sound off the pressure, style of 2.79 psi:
40 psi
